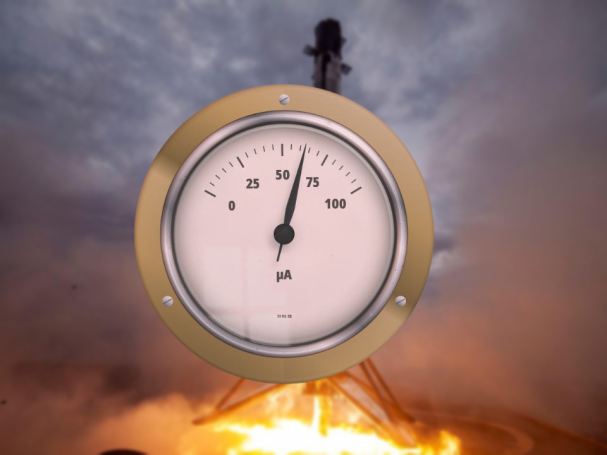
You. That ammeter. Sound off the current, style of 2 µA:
62.5 µA
